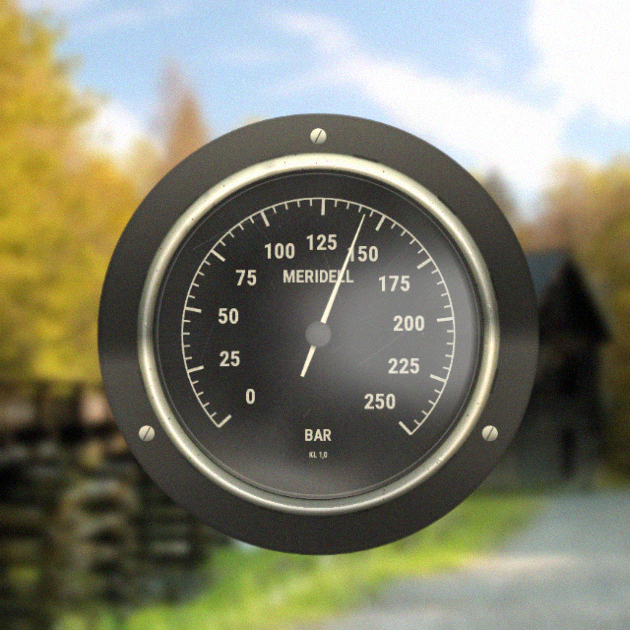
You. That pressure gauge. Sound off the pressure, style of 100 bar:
142.5 bar
